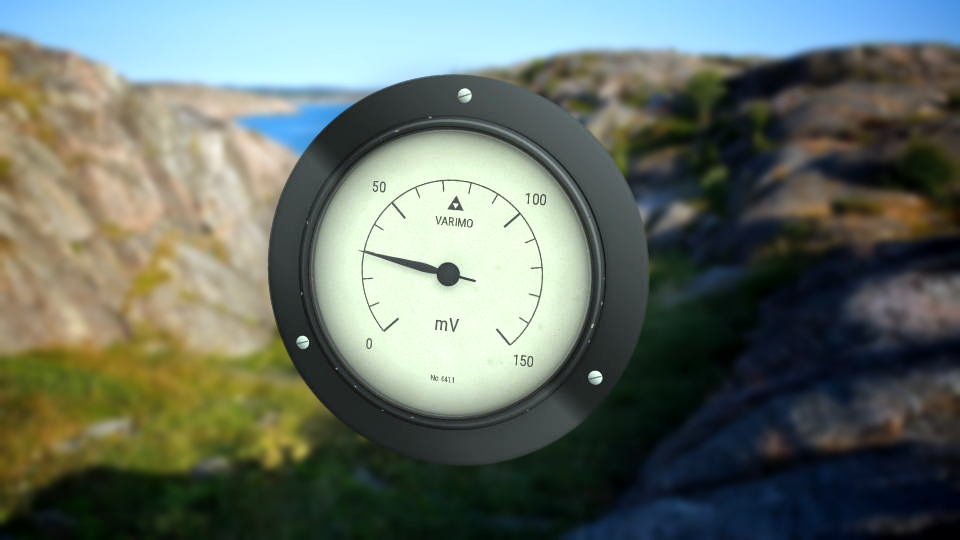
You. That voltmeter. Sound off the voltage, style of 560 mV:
30 mV
